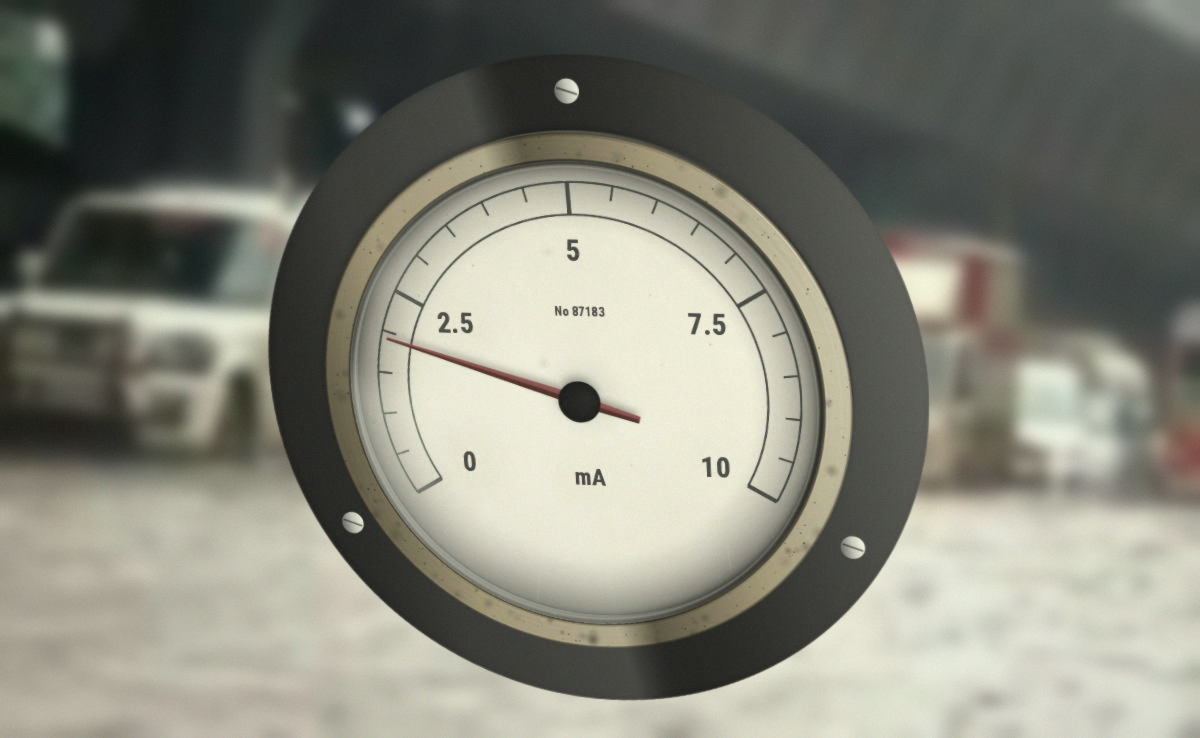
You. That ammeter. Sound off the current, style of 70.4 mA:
2 mA
